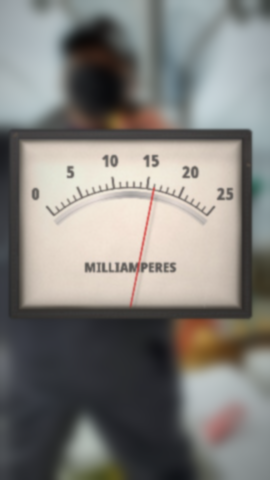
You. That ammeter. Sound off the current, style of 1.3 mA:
16 mA
